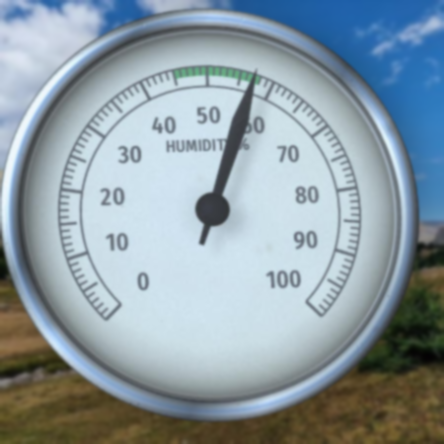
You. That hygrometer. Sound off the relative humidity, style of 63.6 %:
57 %
